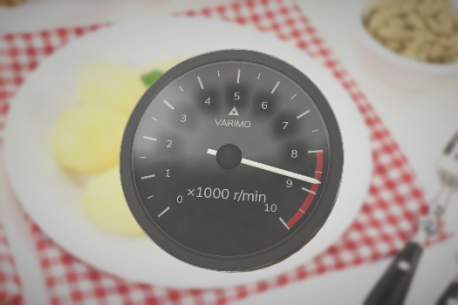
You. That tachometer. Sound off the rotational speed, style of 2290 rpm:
8750 rpm
